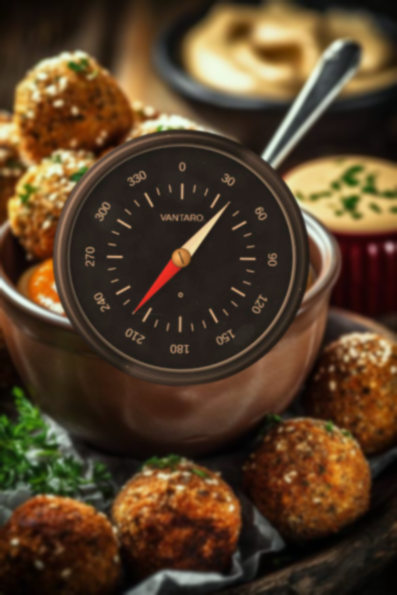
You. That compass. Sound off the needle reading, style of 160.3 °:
220 °
